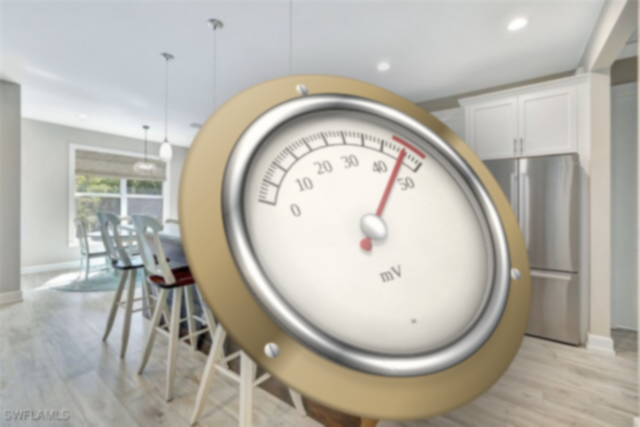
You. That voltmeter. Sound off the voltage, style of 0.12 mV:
45 mV
